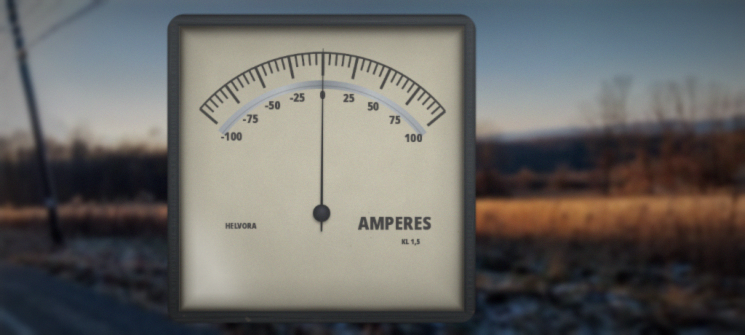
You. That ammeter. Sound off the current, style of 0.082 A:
0 A
